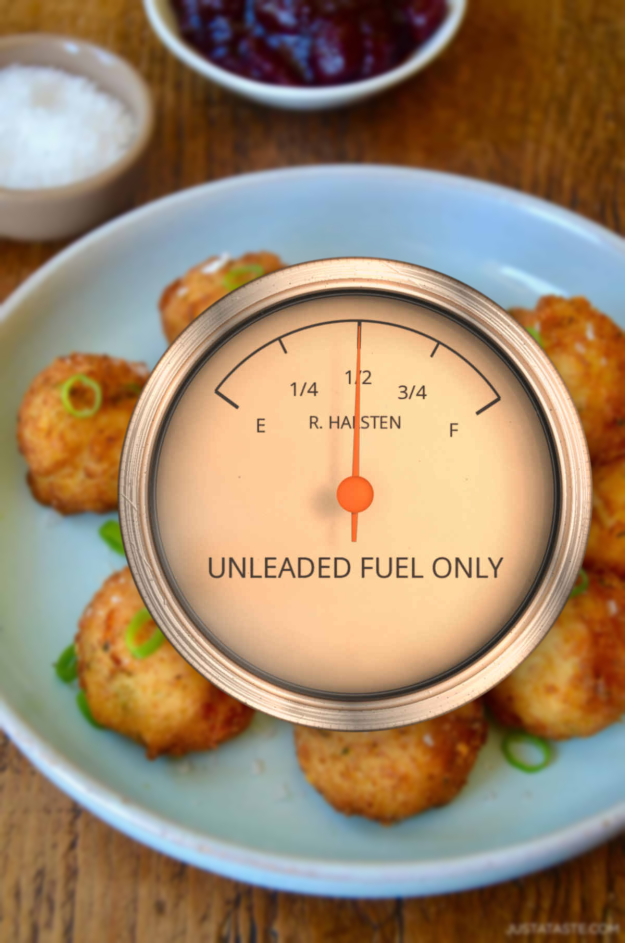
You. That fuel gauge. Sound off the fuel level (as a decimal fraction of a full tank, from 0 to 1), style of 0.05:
0.5
